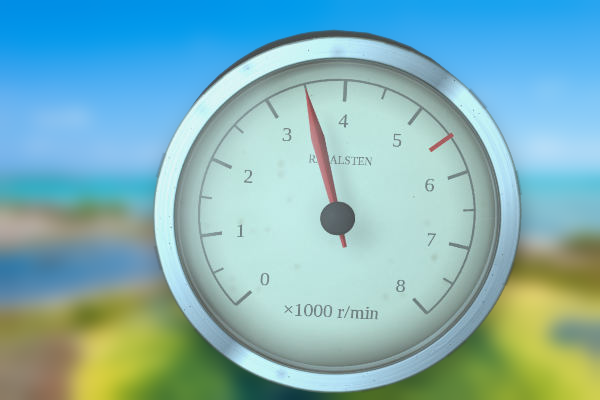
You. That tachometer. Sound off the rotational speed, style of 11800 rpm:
3500 rpm
